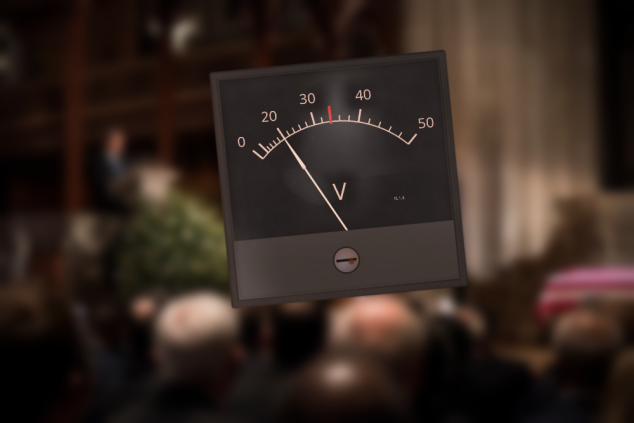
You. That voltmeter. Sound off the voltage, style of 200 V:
20 V
